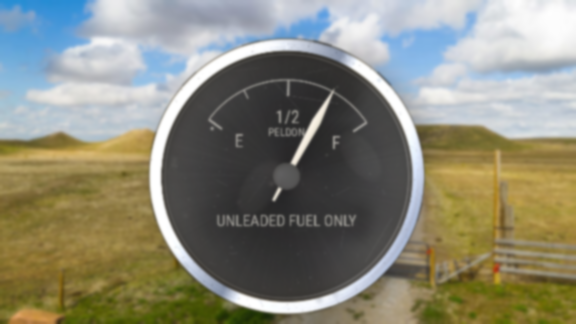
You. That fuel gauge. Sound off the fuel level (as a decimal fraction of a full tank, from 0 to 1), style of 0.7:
0.75
